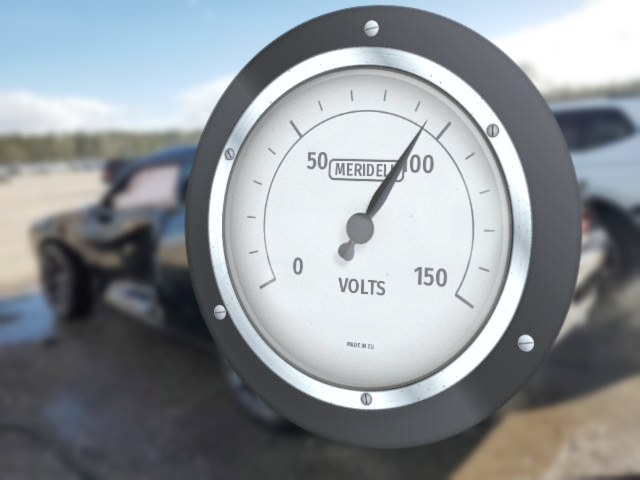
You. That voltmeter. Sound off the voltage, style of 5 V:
95 V
